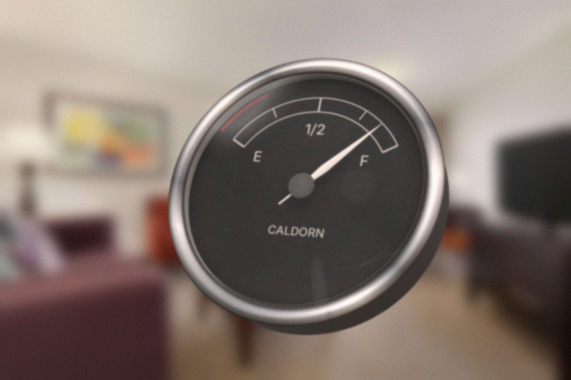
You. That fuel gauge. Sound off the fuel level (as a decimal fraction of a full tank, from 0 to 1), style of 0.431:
0.875
